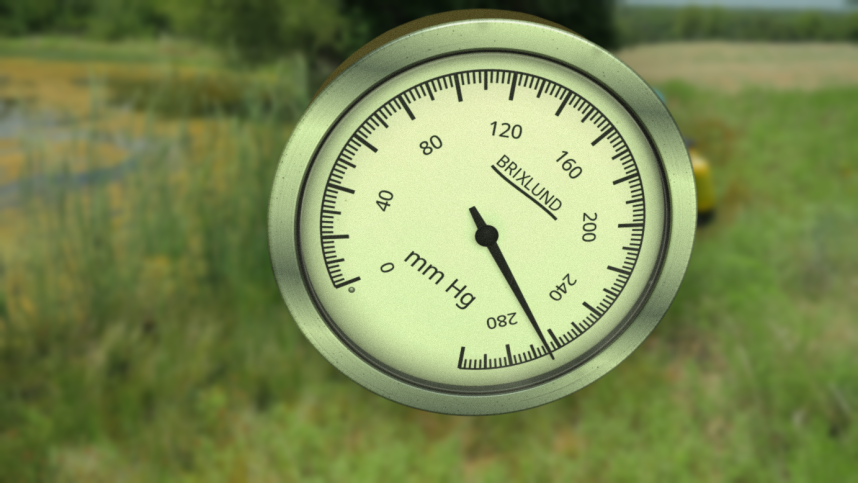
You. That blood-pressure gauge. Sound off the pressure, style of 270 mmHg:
264 mmHg
